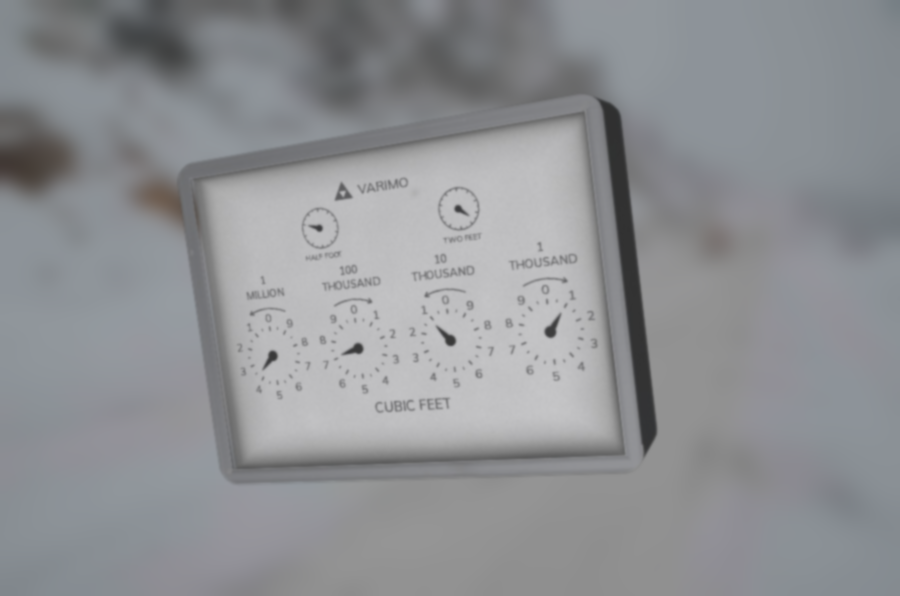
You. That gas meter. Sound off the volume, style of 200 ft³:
371100 ft³
